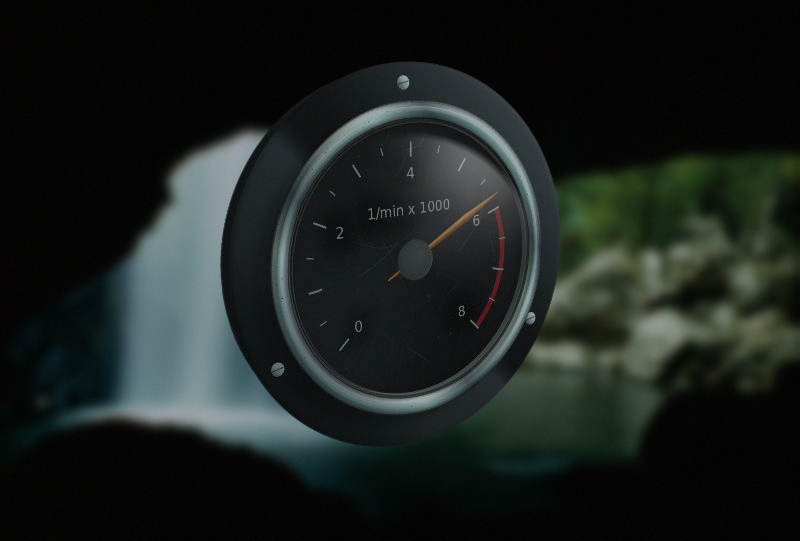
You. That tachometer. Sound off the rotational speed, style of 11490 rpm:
5750 rpm
